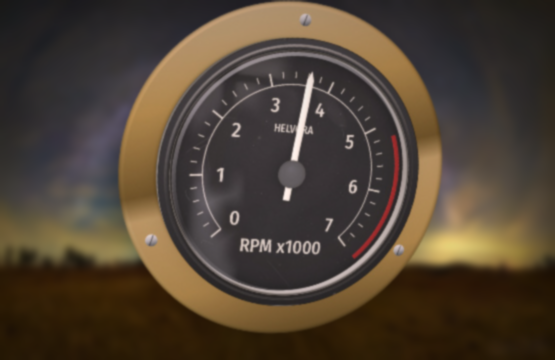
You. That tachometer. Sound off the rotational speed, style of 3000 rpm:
3600 rpm
